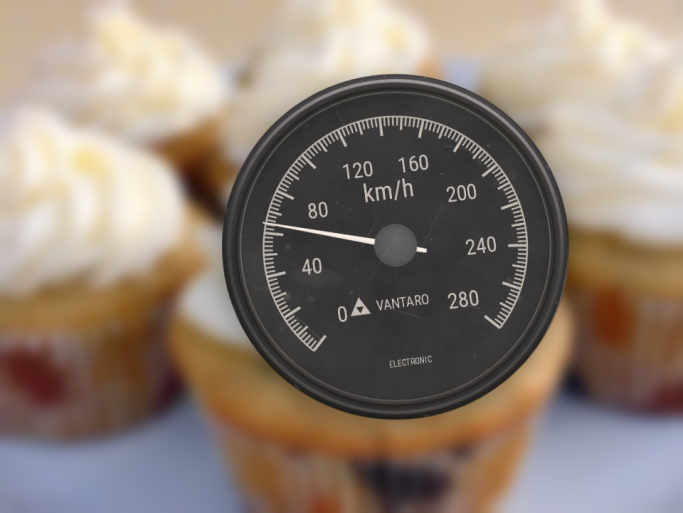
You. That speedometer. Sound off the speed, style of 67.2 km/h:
64 km/h
